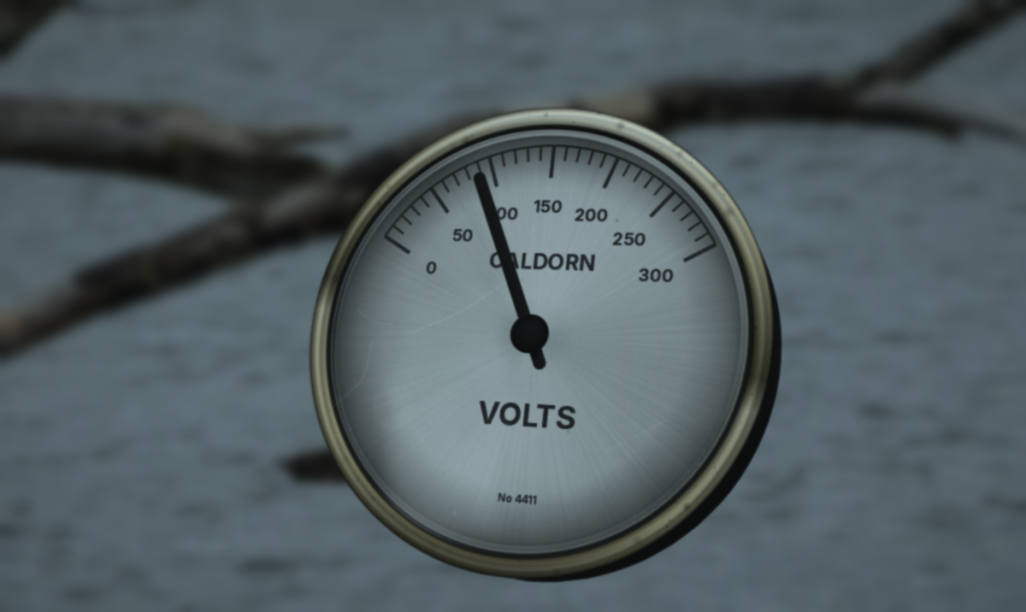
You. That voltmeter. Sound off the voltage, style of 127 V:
90 V
